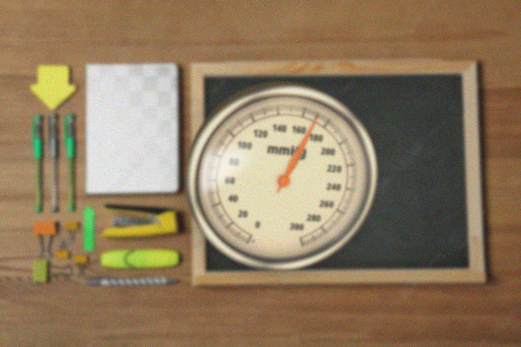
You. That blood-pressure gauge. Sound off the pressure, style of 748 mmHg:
170 mmHg
